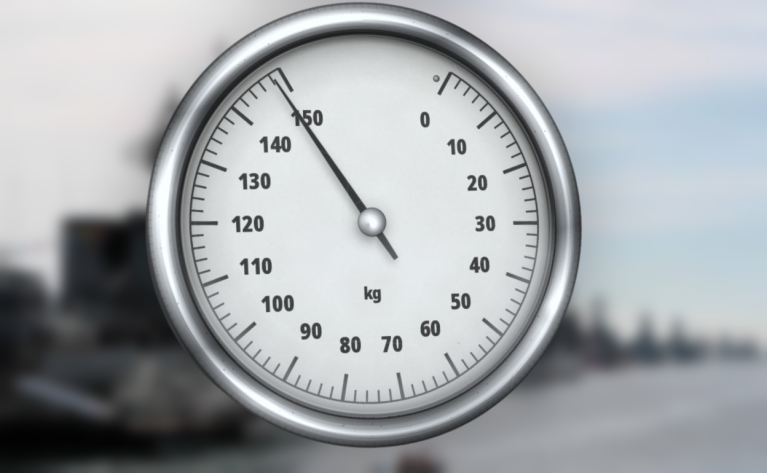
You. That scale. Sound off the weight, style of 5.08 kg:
148 kg
